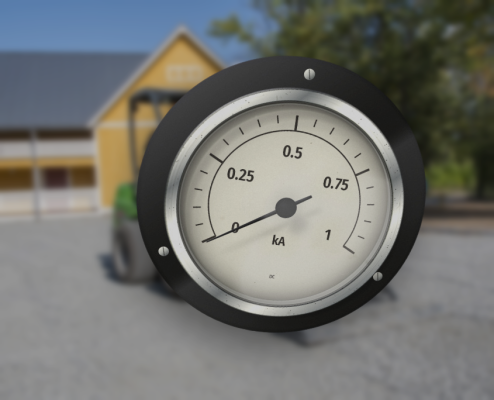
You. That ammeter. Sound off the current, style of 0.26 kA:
0 kA
